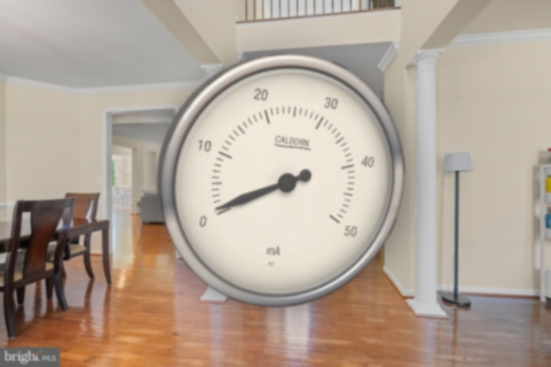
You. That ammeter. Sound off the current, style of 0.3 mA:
1 mA
